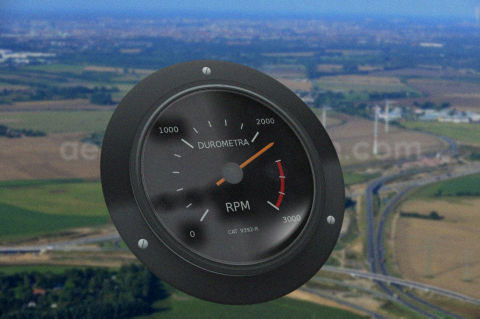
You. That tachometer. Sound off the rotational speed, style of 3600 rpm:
2200 rpm
